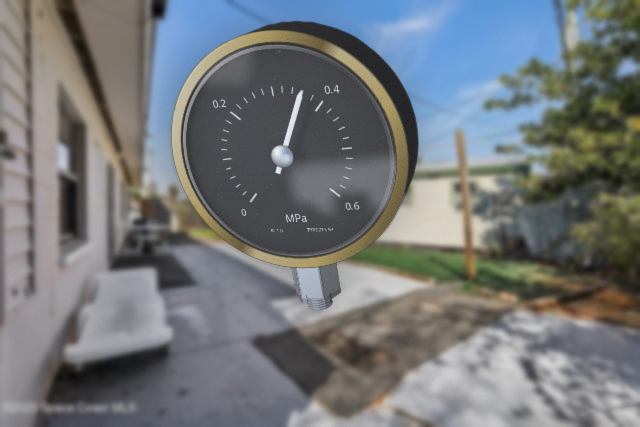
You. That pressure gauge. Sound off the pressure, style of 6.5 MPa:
0.36 MPa
